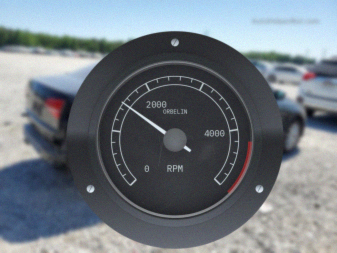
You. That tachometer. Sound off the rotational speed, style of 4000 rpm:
1500 rpm
